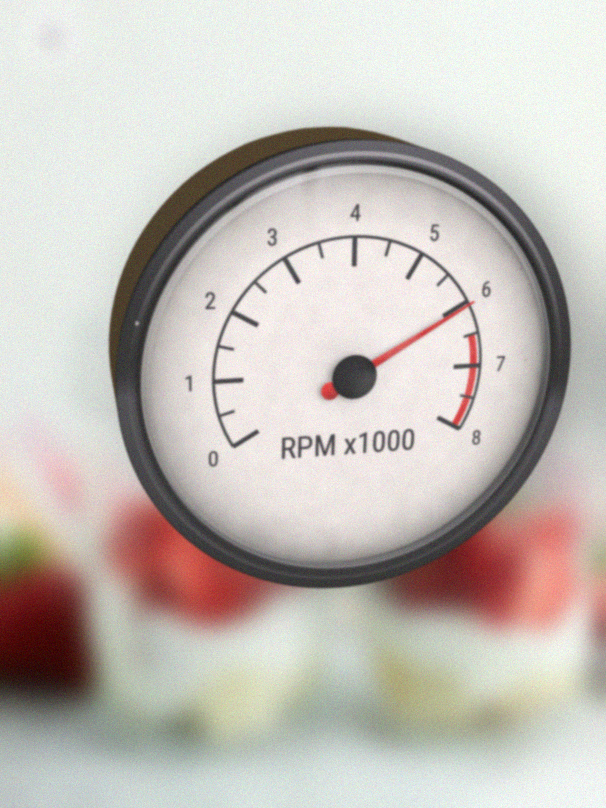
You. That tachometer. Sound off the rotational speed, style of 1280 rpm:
6000 rpm
